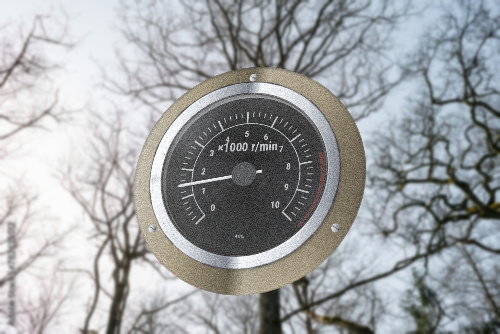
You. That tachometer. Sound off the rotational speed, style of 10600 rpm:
1400 rpm
